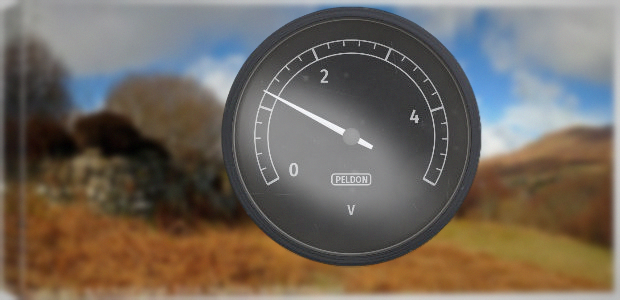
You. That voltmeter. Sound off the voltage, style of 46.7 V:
1.2 V
